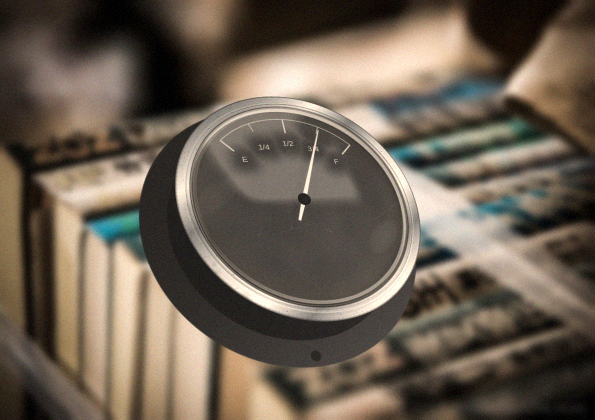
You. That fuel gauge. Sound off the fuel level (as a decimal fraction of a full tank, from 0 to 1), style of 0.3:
0.75
